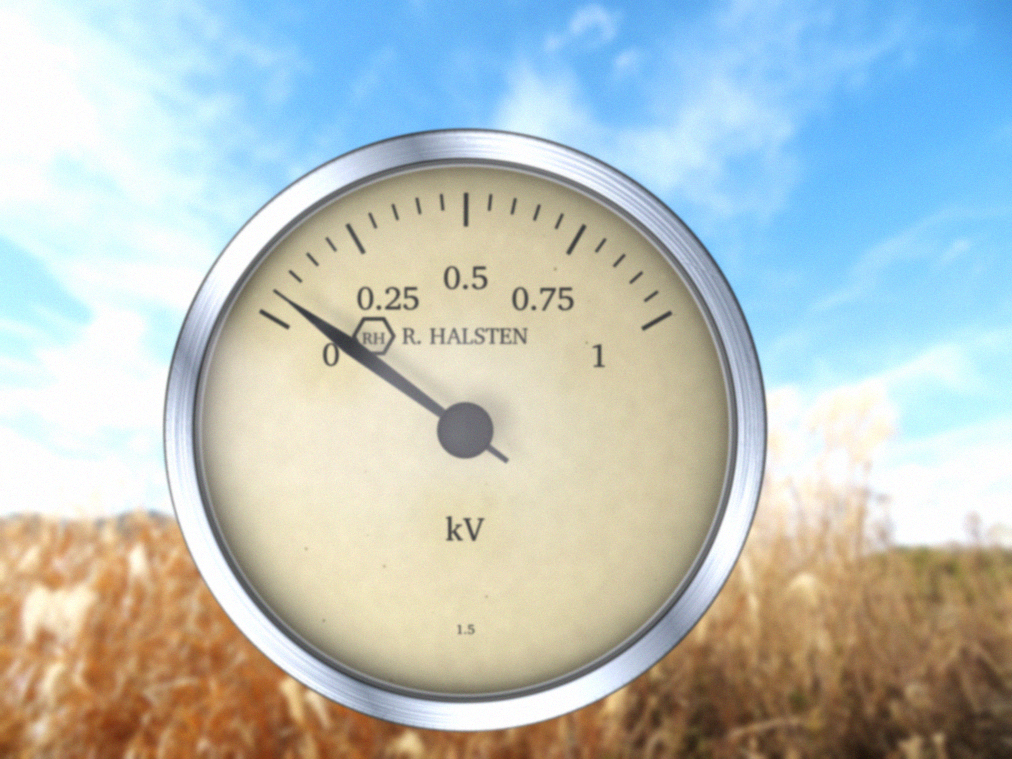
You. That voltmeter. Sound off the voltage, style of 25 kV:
0.05 kV
